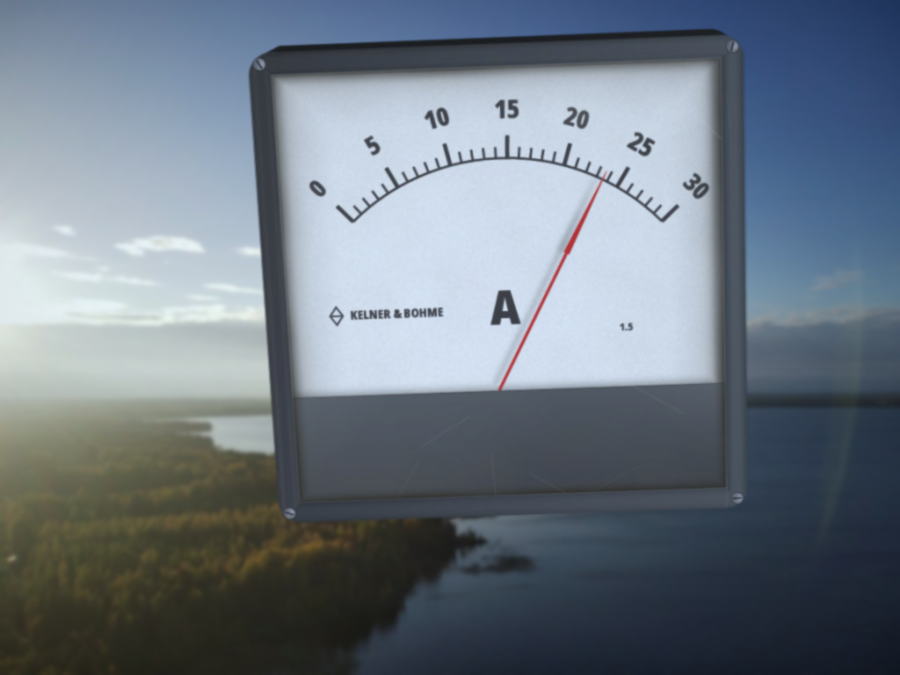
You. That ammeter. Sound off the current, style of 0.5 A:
23.5 A
